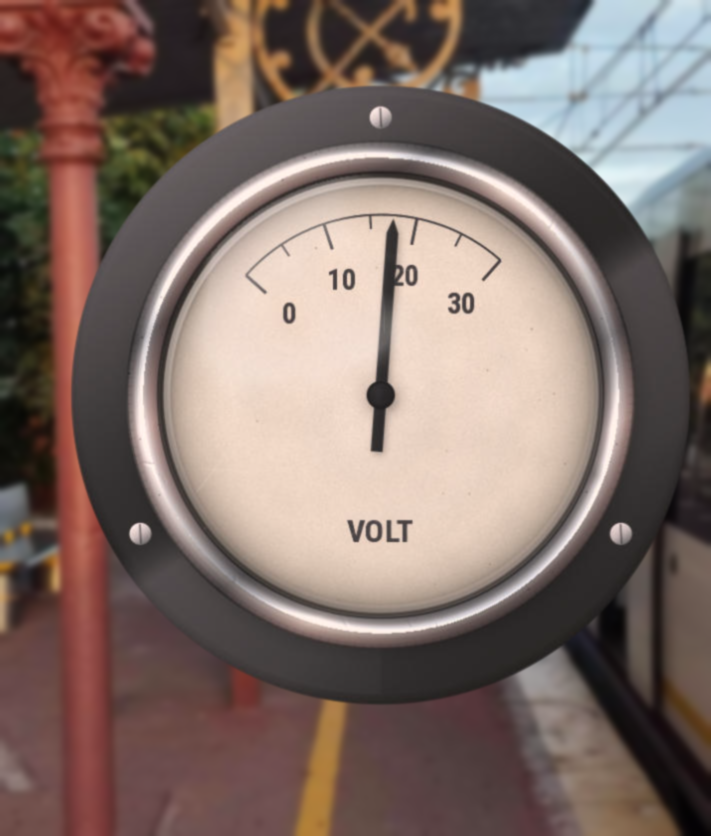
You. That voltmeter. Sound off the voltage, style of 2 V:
17.5 V
